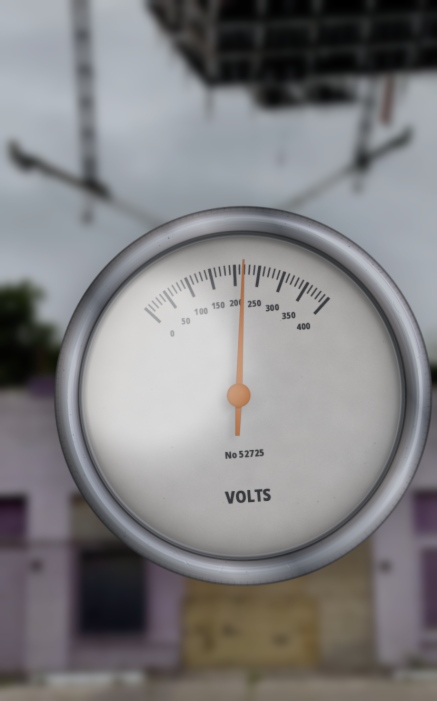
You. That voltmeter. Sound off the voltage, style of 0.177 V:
220 V
